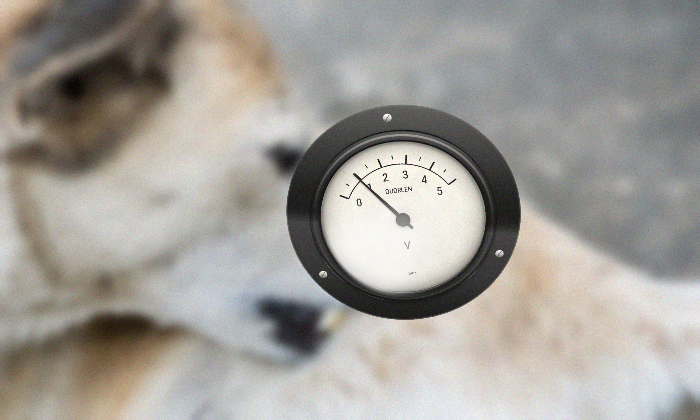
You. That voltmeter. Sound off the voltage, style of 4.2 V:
1 V
